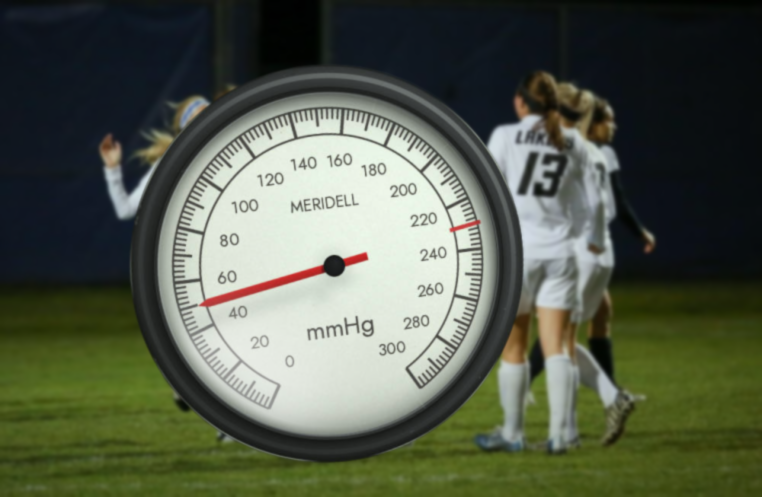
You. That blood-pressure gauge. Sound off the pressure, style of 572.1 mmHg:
50 mmHg
